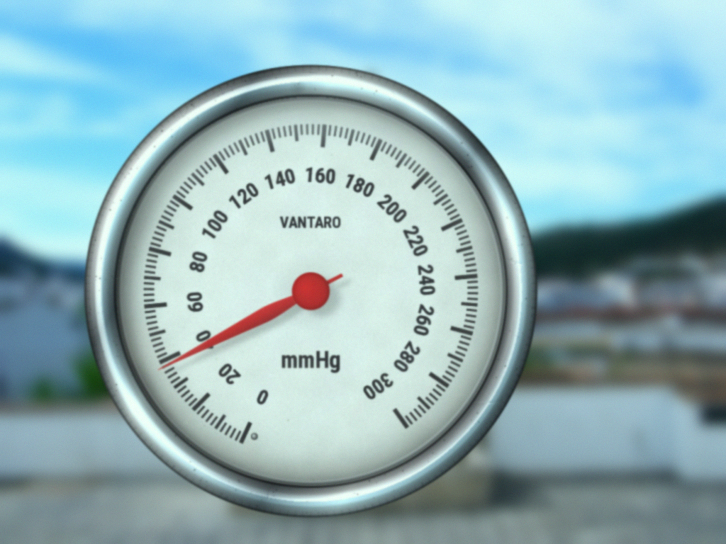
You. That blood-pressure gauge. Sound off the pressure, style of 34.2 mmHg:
38 mmHg
